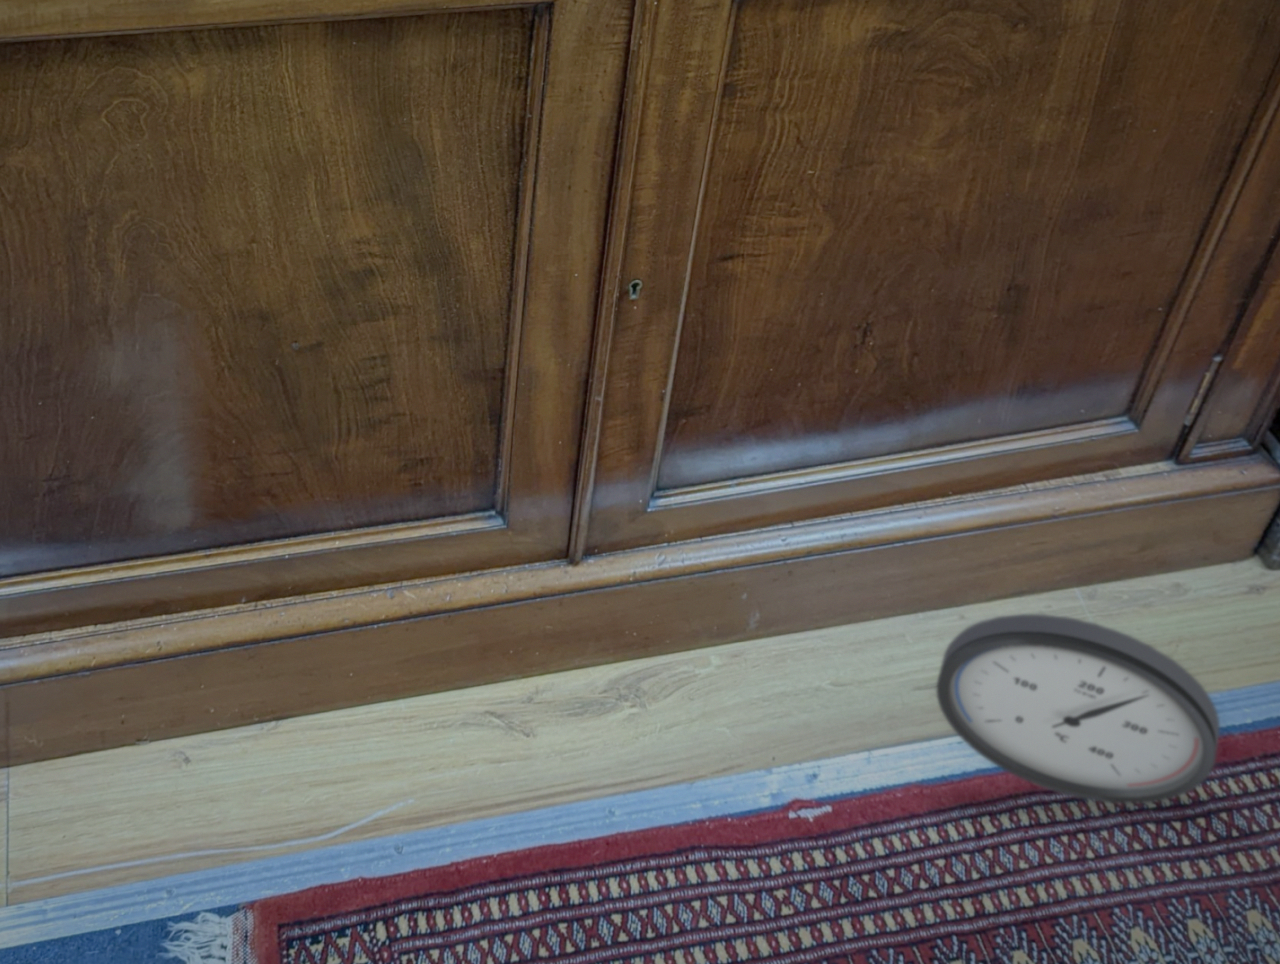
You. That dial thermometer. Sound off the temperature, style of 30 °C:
240 °C
